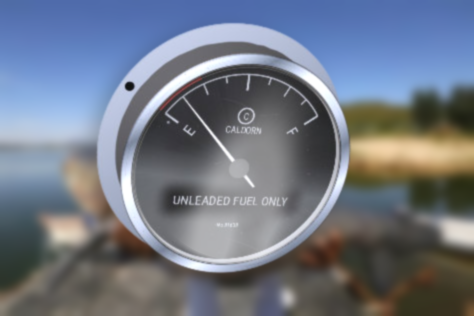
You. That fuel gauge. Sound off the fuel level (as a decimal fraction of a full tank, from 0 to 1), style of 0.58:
0.125
